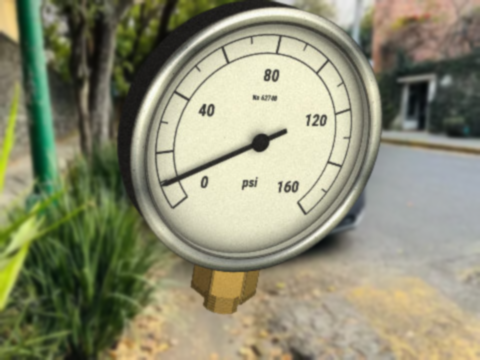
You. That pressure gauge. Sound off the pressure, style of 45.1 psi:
10 psi
